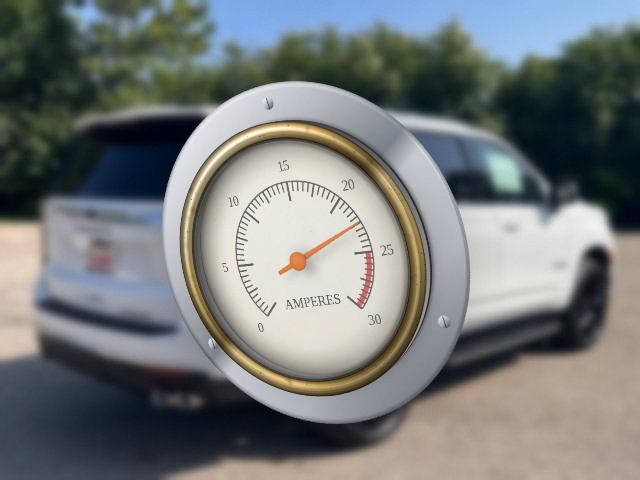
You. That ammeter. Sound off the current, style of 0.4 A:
22.5 A
